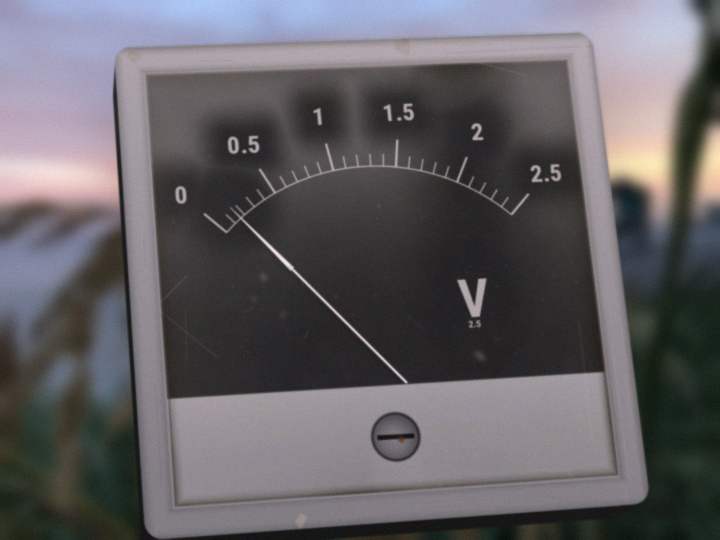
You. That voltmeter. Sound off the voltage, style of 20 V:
0.15 V
